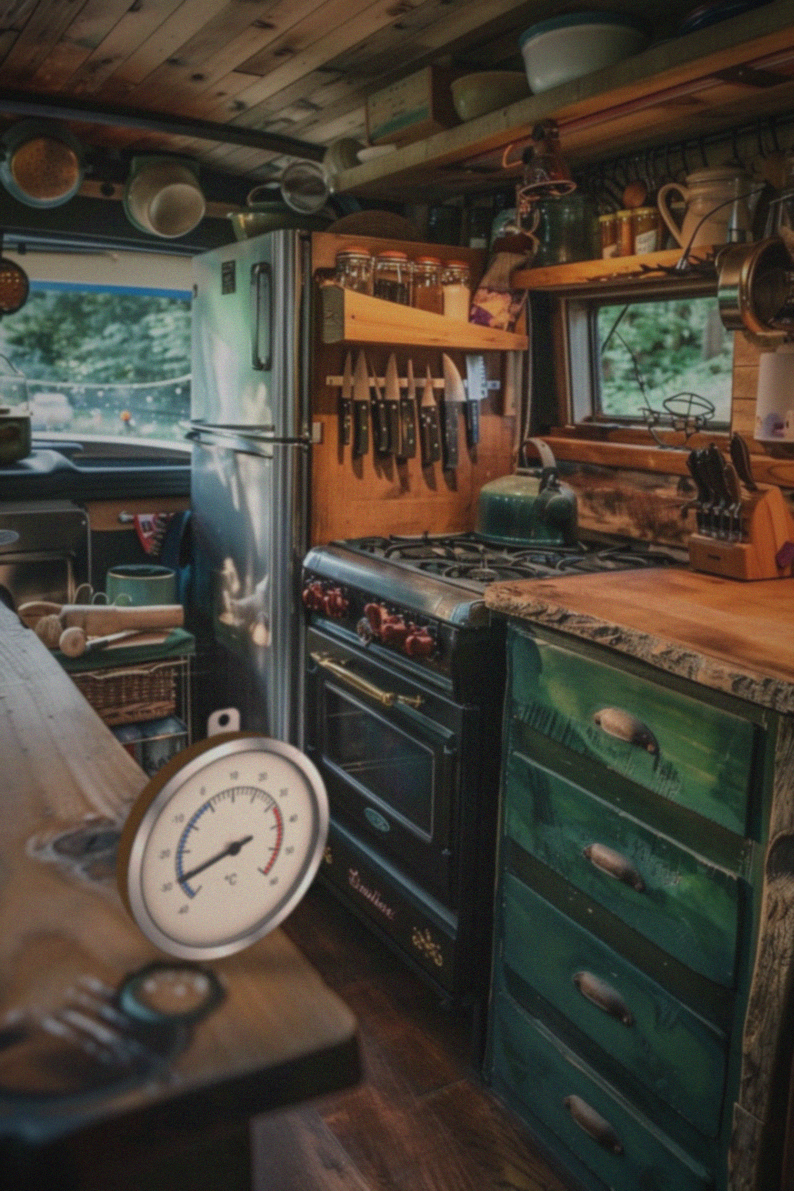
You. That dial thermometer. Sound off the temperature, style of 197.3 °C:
-30 °C
